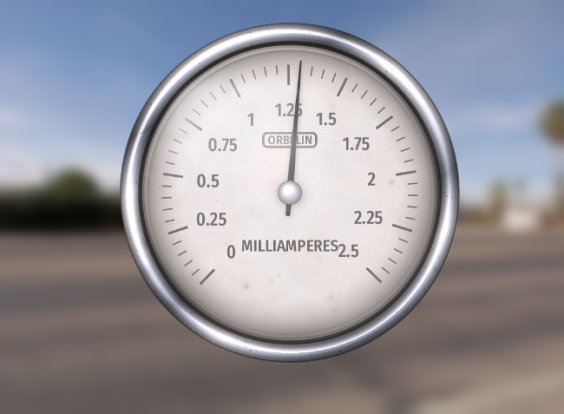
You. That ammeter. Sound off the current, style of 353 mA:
1.3 mA
